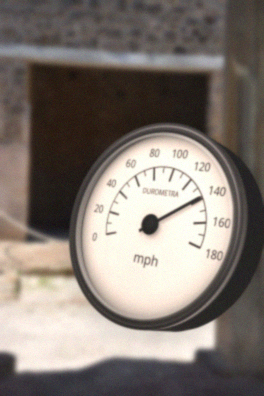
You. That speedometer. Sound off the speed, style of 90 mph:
140 mph
